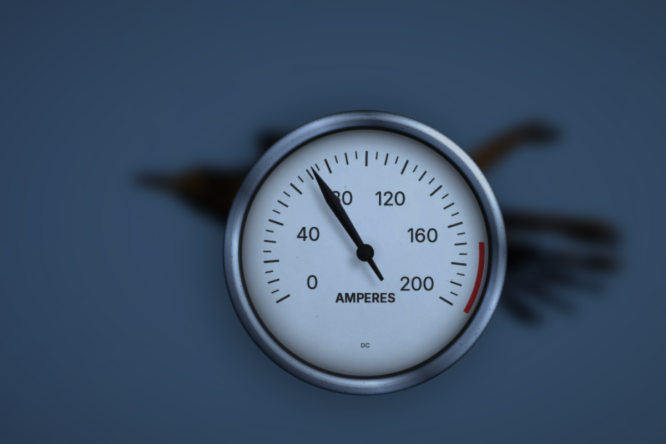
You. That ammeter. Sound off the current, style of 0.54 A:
72.5 A
